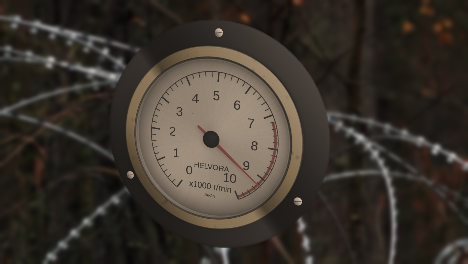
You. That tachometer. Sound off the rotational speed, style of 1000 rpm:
9200 rpm
